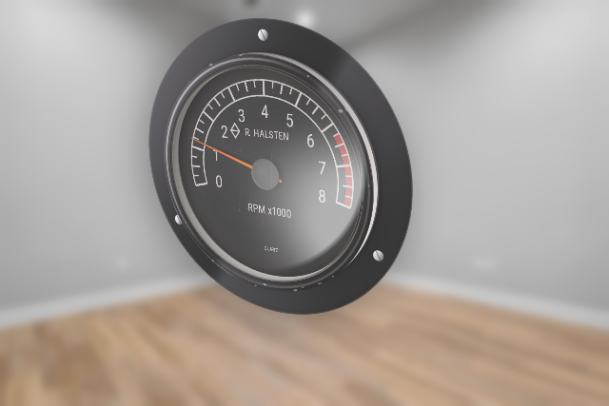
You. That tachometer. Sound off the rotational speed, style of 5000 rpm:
1250 rpm
